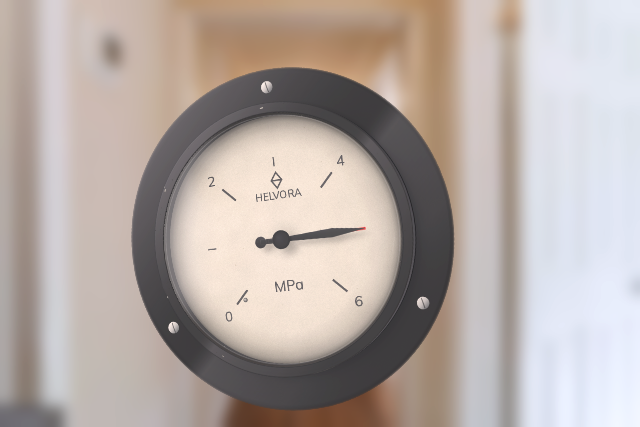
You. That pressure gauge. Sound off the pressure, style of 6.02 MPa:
5 MPa
